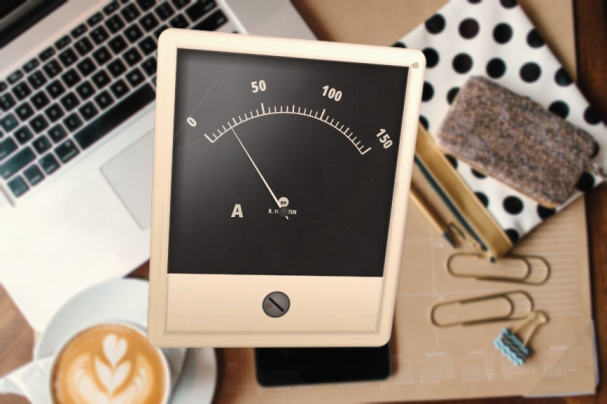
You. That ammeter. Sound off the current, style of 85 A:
20 A
